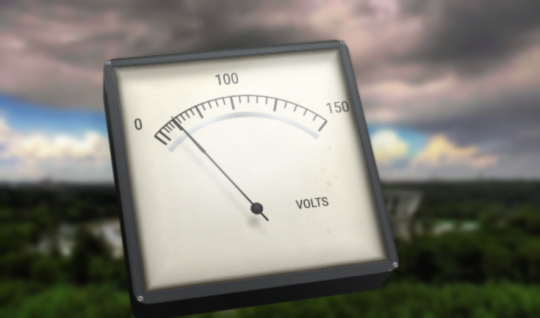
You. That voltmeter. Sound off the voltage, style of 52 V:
50 V
